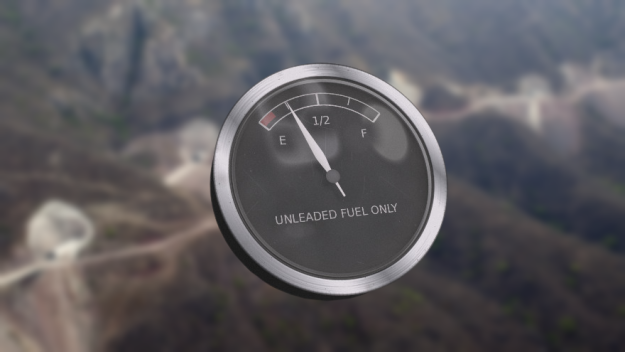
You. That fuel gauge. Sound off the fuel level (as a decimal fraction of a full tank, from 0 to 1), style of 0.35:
0.25
